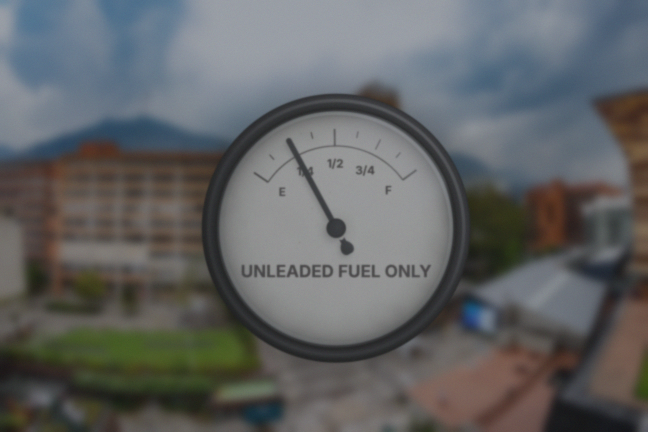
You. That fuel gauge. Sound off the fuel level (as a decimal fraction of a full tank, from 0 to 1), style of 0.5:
0.25
